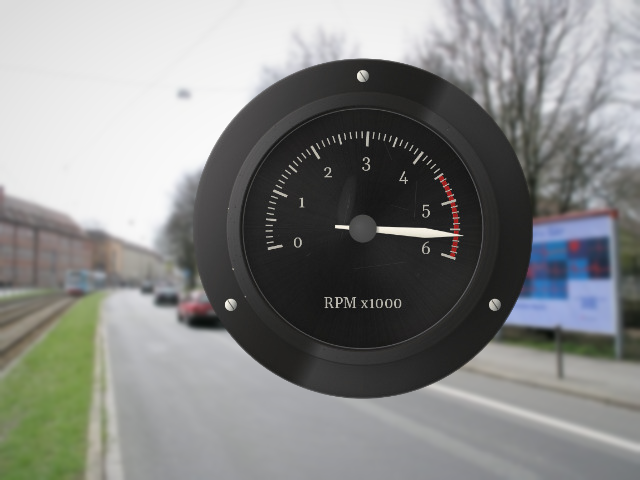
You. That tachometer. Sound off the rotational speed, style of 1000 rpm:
5600 rpm
